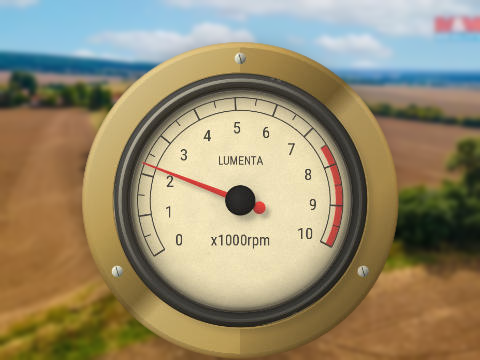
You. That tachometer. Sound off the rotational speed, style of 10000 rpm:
2250 rpm
